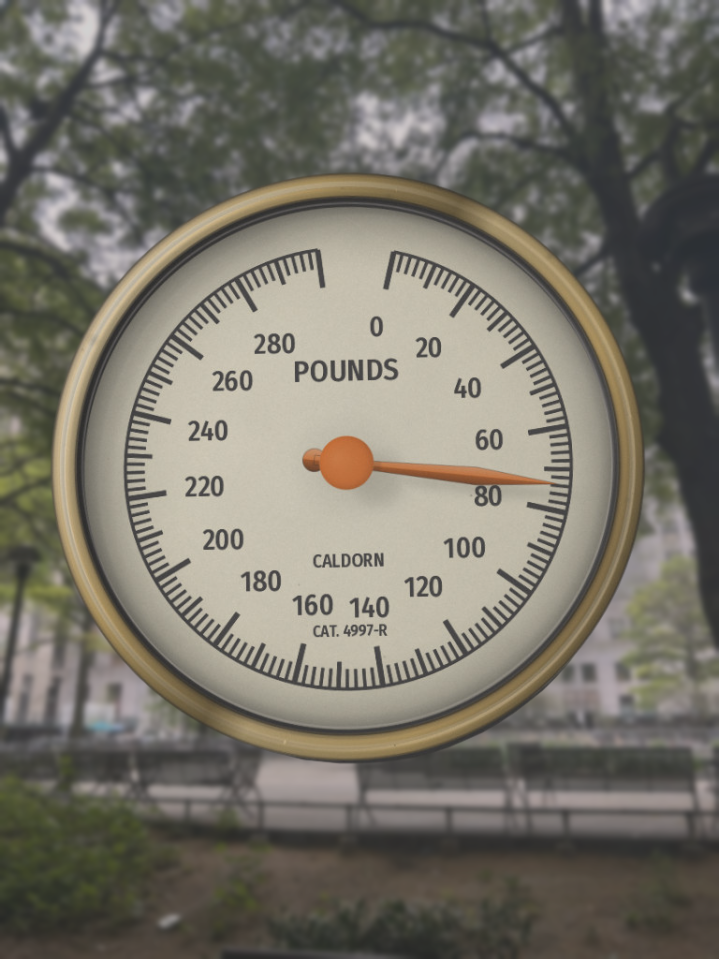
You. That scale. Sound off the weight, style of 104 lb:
74 lb
